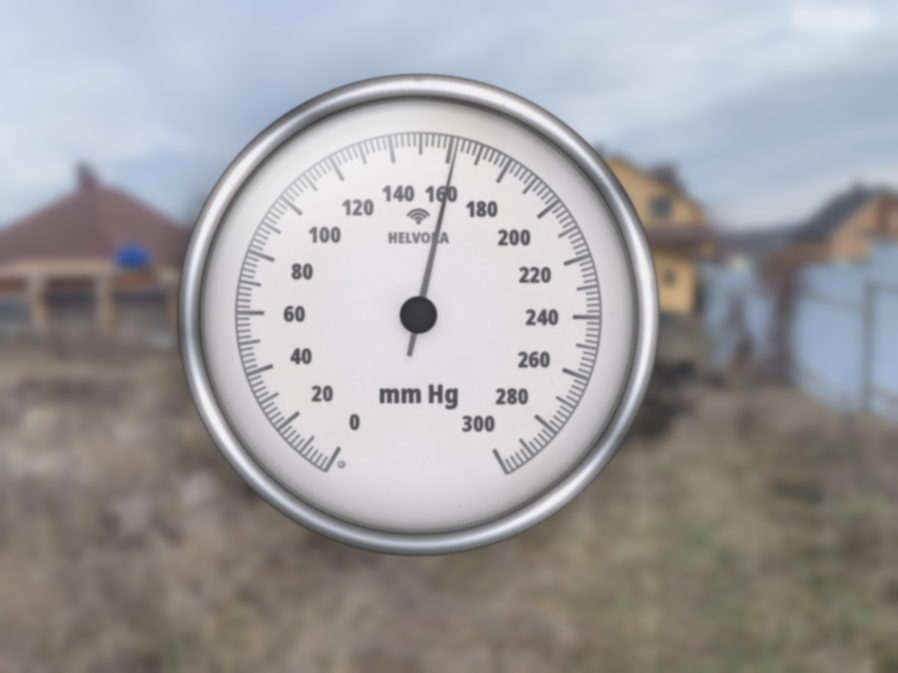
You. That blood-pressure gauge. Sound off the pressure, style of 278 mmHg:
162 mmHg
